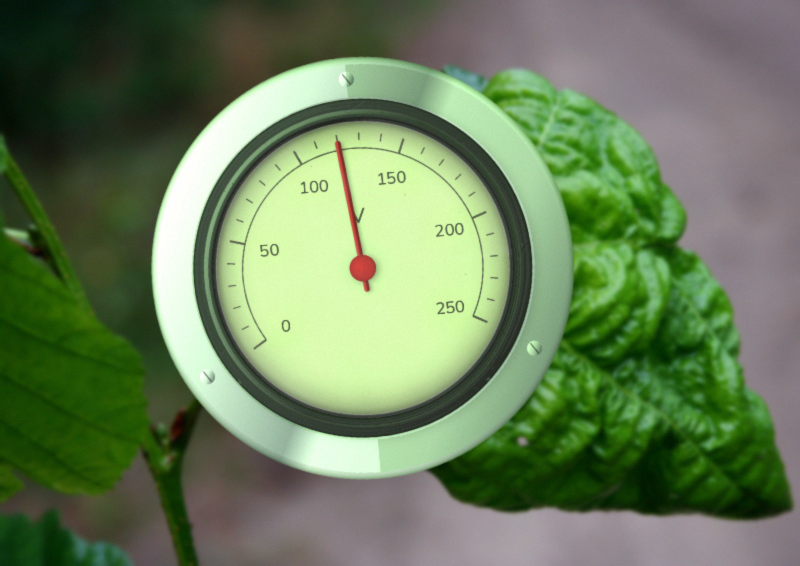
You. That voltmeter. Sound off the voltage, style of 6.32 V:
120 V
